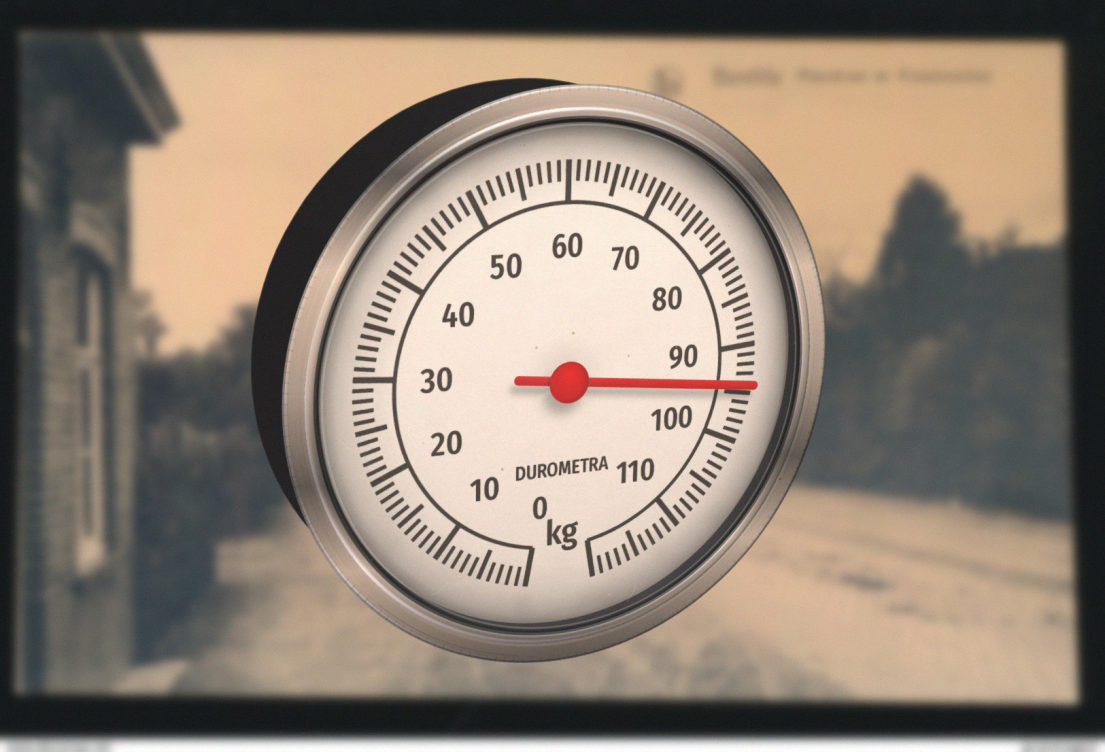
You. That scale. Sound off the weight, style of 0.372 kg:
94 kg
